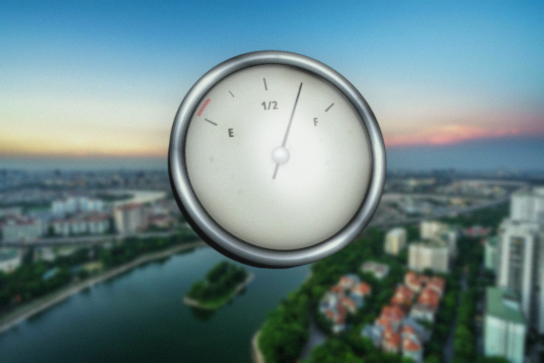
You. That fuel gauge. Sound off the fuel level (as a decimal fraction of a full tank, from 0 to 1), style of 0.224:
0.75
